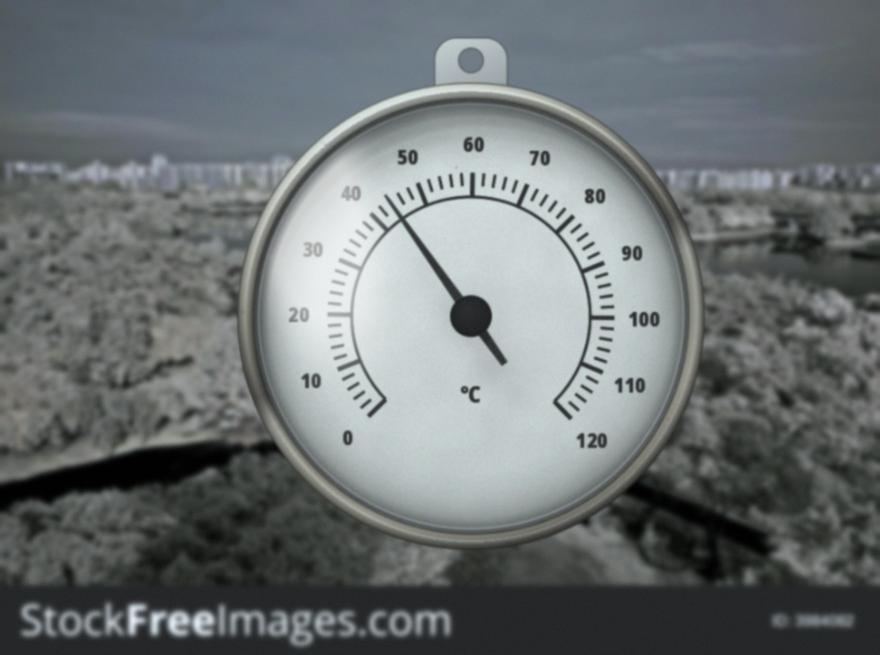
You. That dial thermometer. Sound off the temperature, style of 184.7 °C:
44 °C
